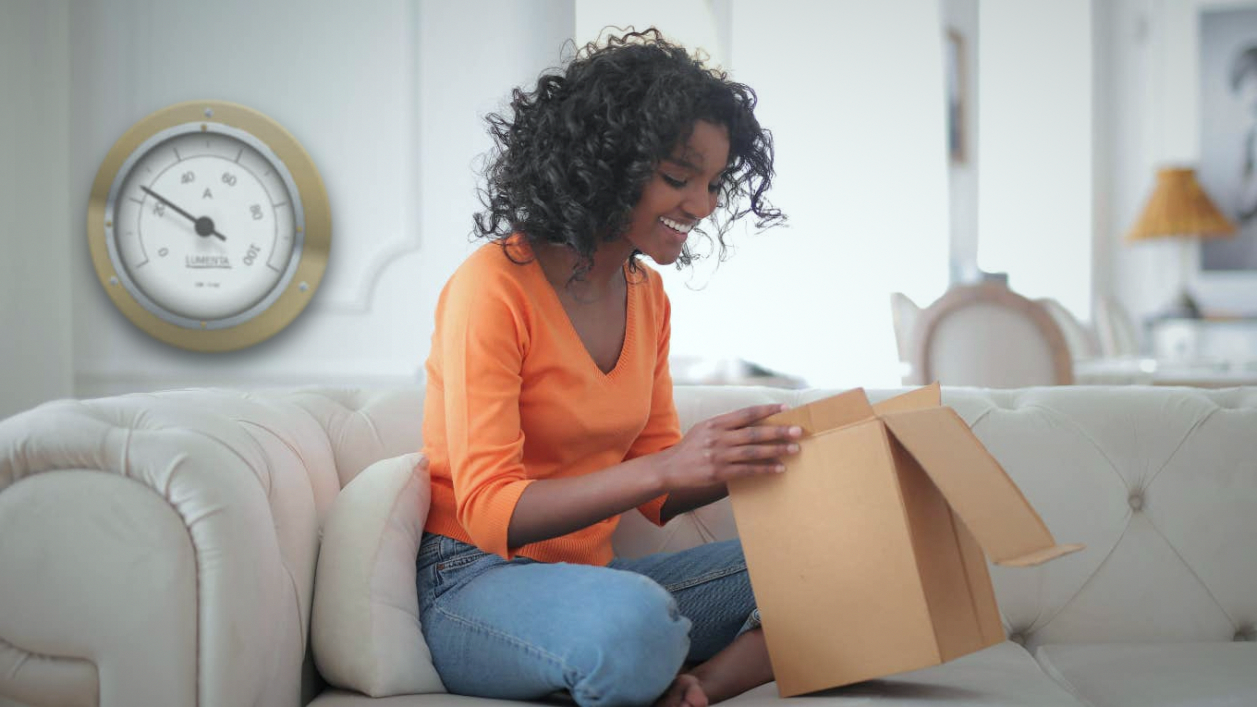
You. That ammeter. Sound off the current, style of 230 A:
25 A
